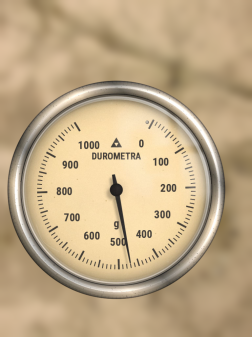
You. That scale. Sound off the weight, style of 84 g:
470 g
